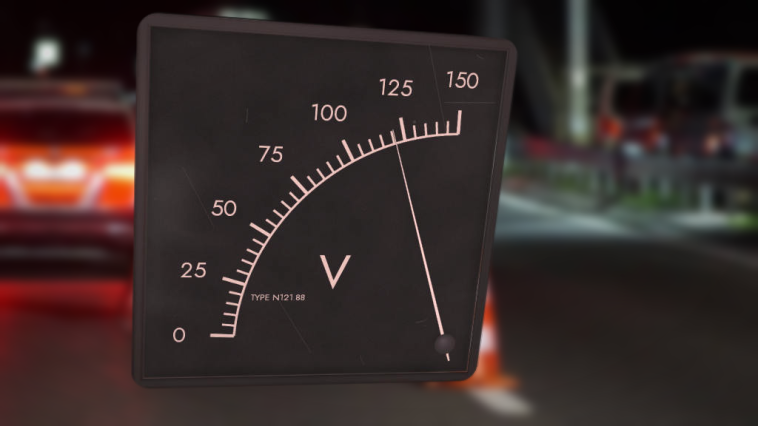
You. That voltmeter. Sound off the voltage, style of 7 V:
120 V
